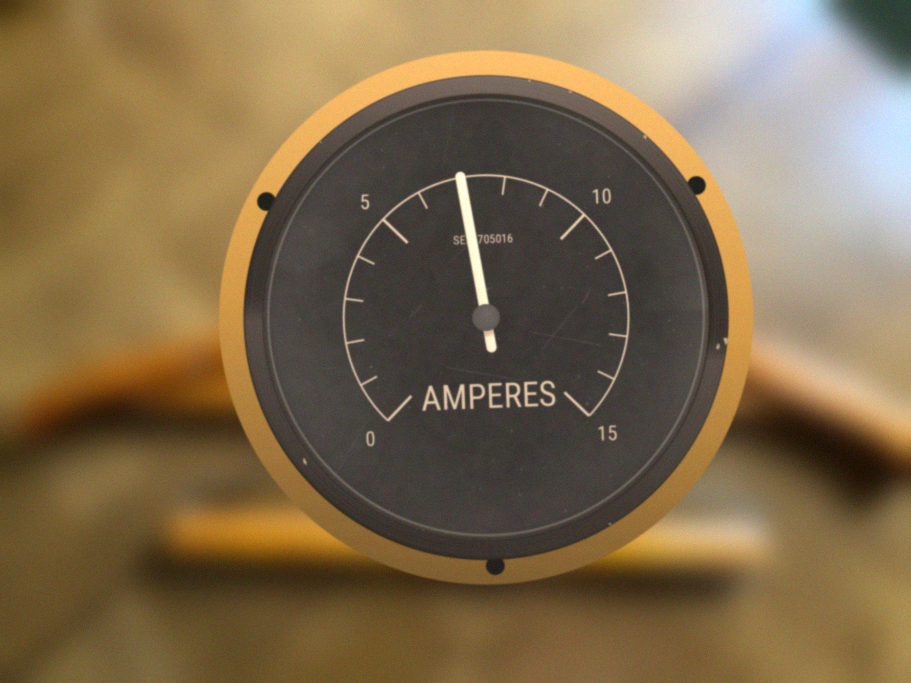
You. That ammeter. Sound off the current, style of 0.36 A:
7 A
